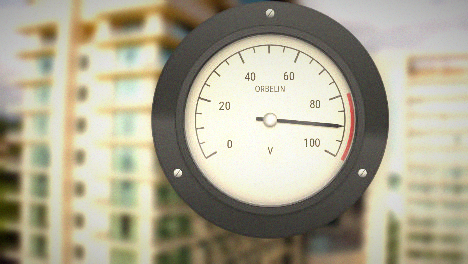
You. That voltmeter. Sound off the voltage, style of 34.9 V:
90 V
